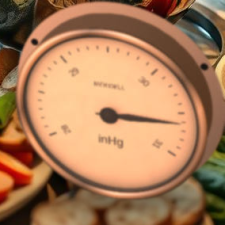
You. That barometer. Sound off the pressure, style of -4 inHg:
30.6 inHg
